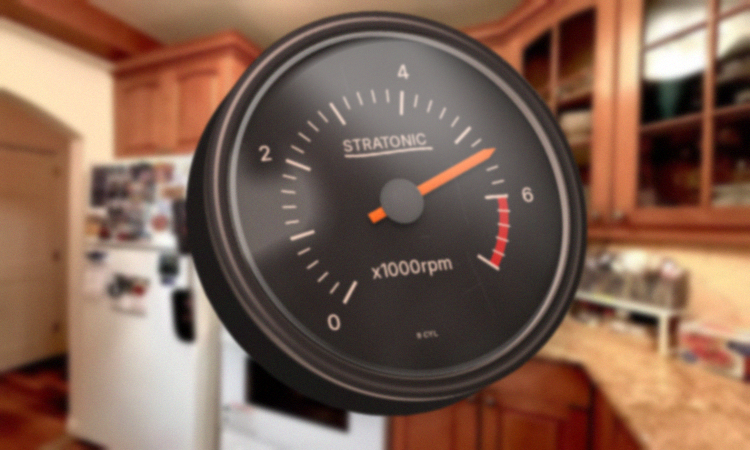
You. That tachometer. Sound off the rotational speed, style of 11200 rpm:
5400 rpm
